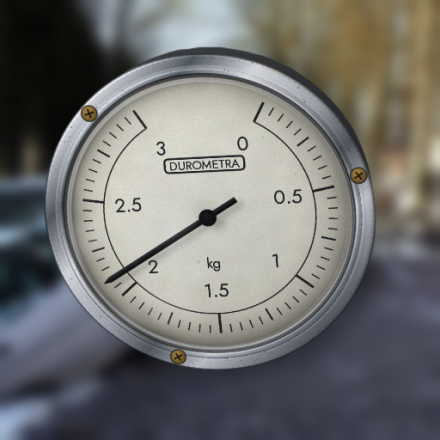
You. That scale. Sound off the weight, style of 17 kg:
2.1 kg
